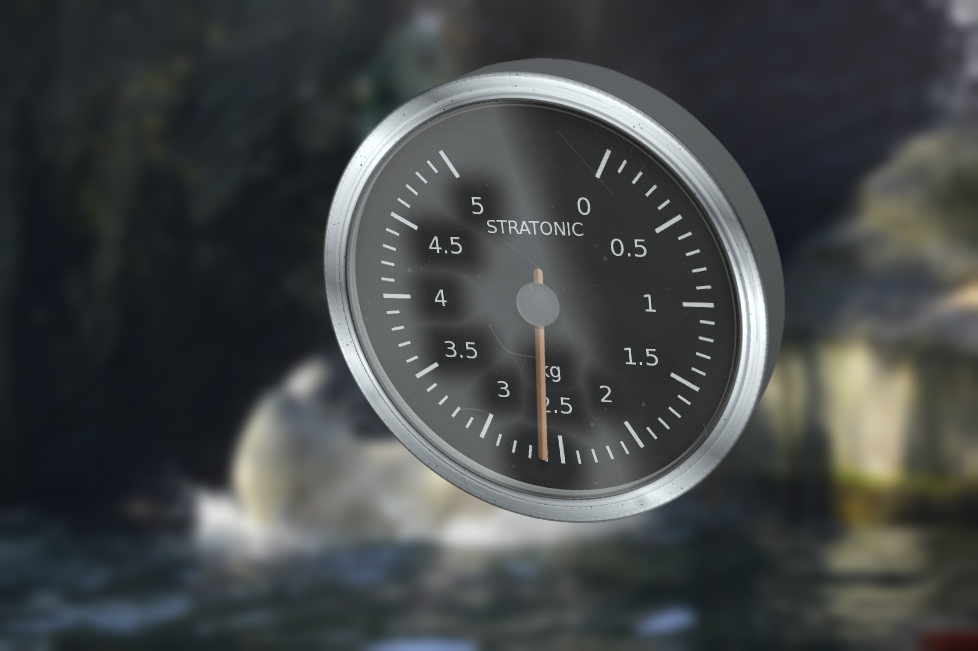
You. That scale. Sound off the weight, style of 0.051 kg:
2.6 kg
